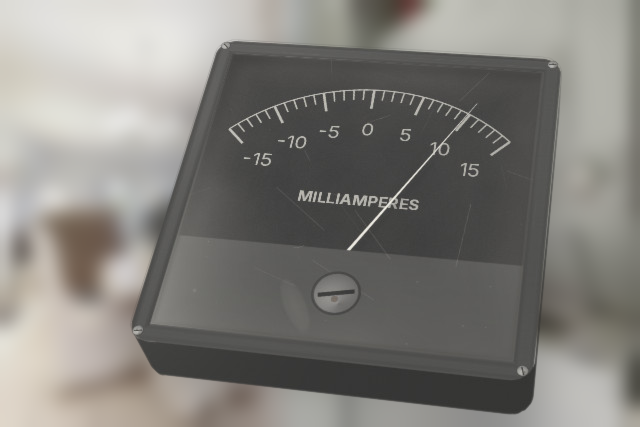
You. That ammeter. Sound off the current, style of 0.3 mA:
10 mA
